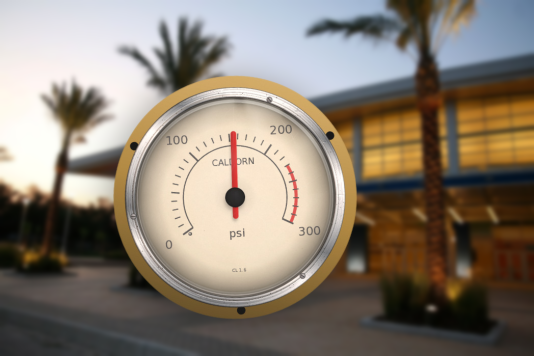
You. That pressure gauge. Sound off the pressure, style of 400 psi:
155 psi
